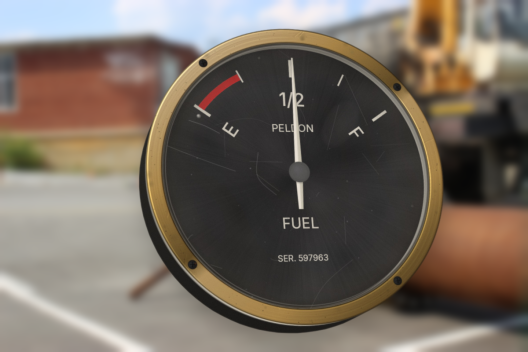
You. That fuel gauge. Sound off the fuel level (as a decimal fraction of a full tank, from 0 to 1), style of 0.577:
0.5
